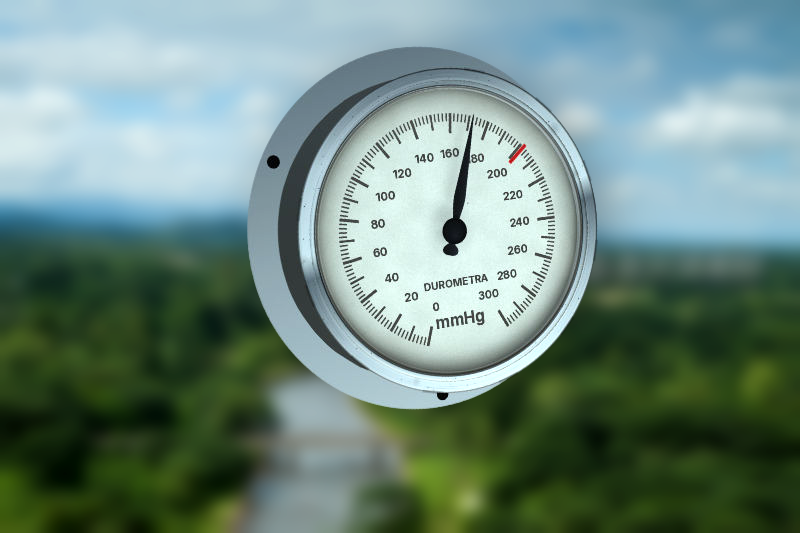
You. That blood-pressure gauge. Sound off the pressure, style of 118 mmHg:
170 mmHg
